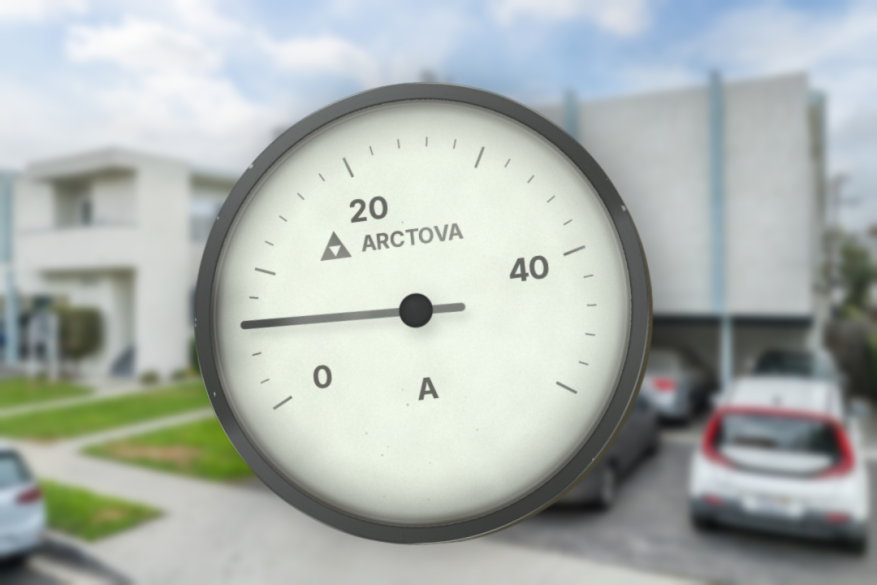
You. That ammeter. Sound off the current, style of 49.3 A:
6 A
